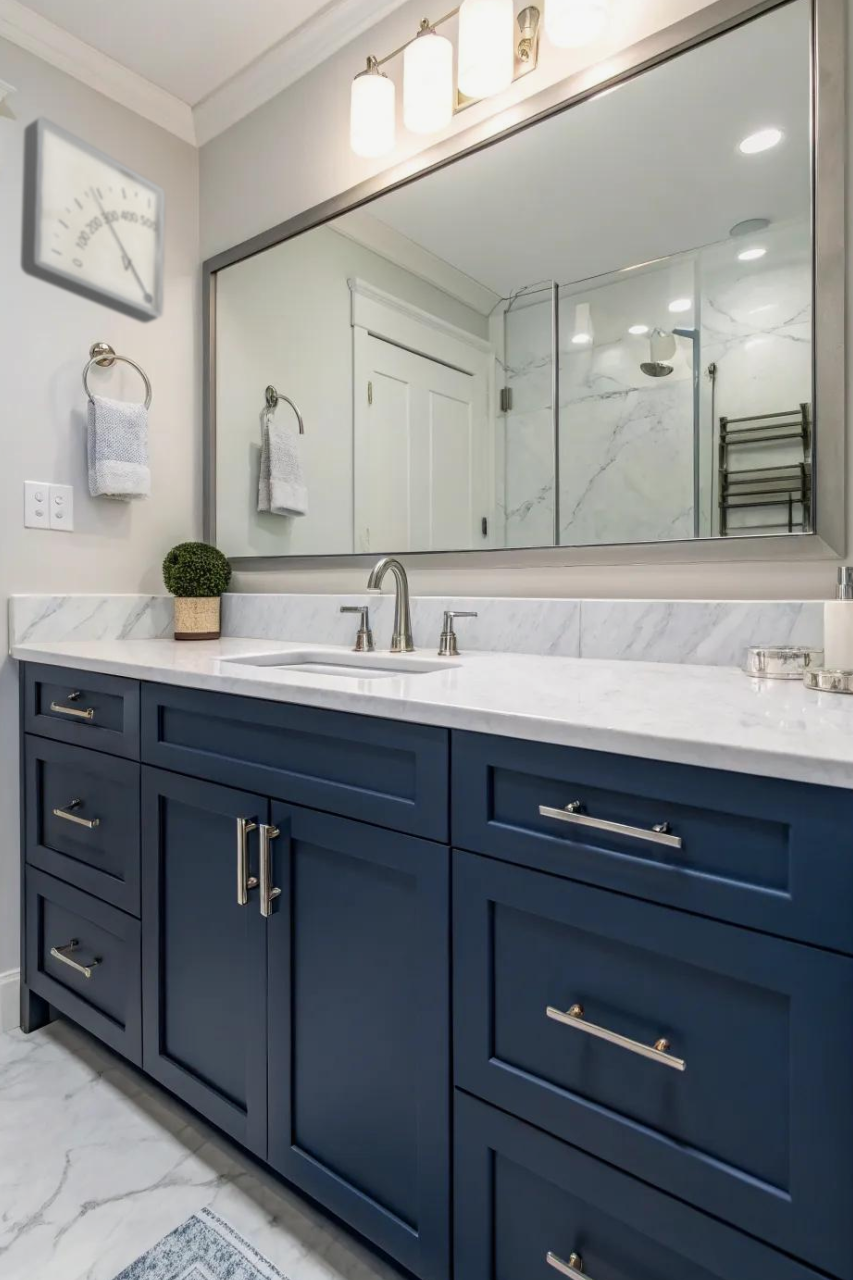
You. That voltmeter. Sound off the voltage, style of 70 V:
275 V
